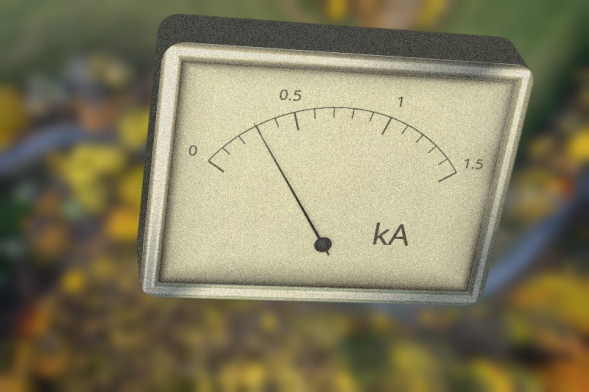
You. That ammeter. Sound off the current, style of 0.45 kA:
0.3 kA
